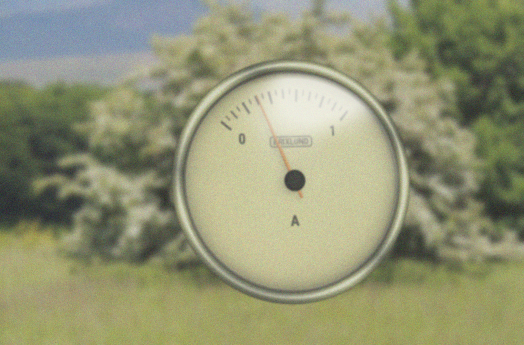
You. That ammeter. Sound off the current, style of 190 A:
0.3 A
